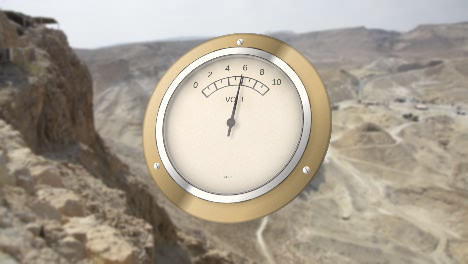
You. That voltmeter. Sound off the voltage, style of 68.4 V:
6 V
